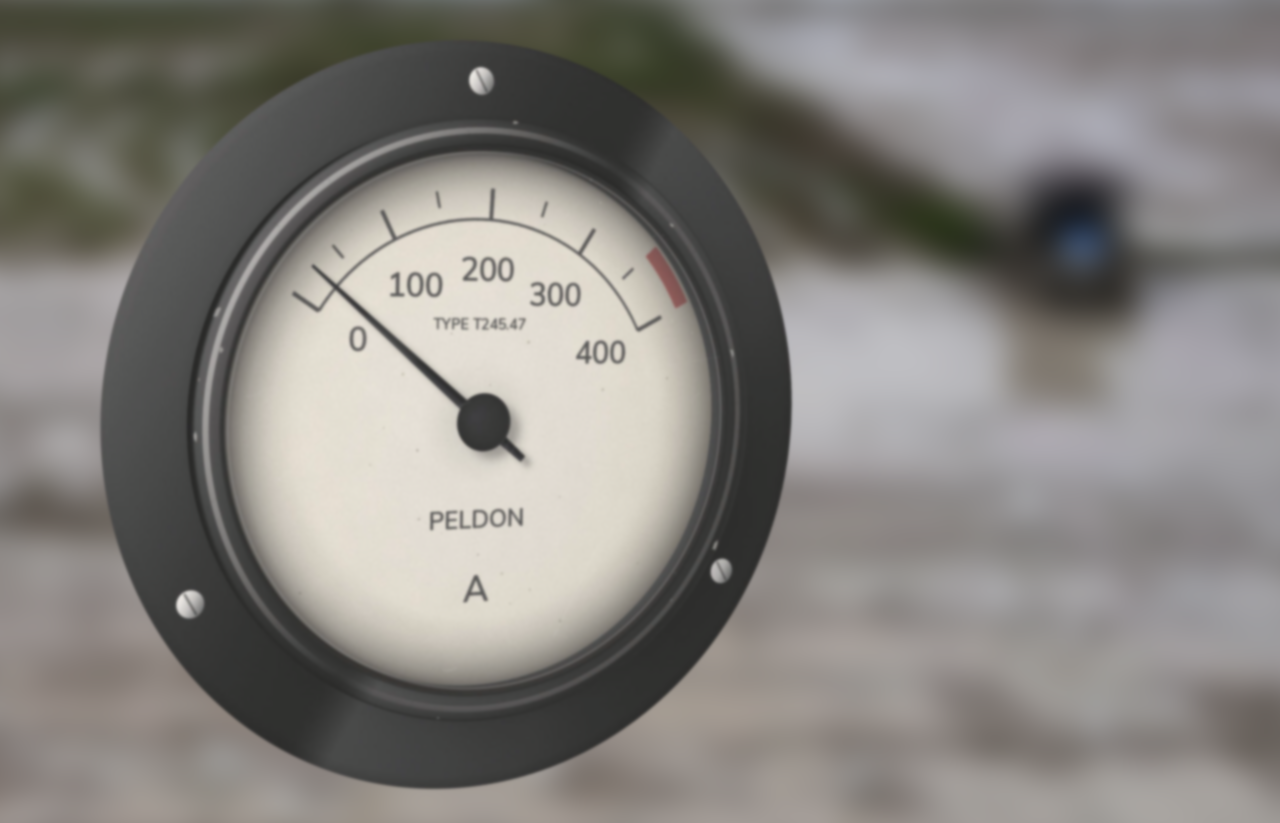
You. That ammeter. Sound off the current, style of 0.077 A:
25 A
